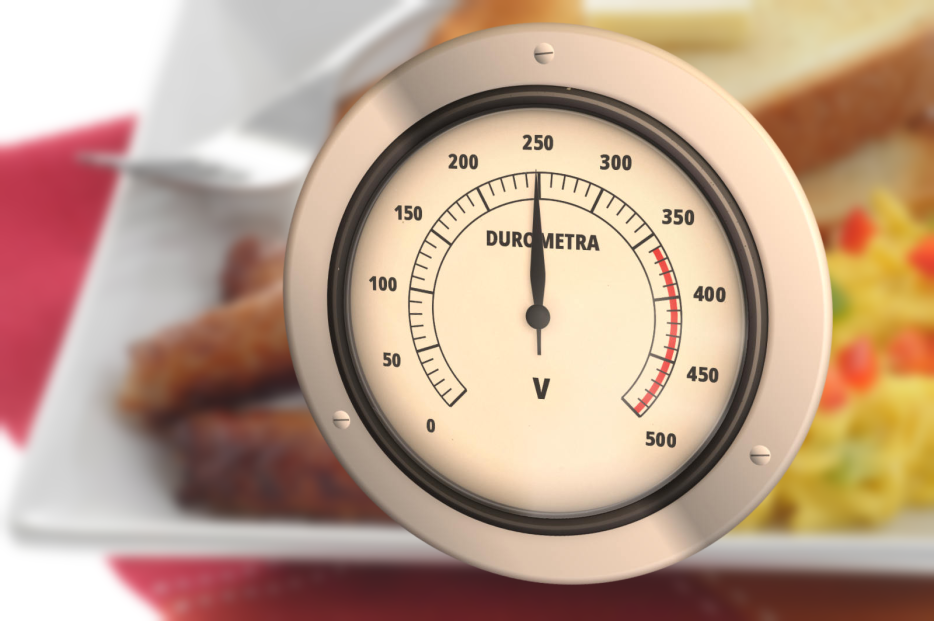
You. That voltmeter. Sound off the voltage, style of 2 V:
250 V
